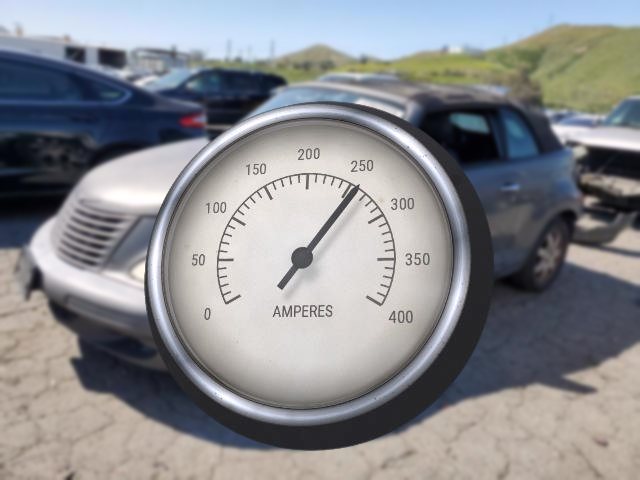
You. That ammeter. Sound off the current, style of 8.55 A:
260 A
